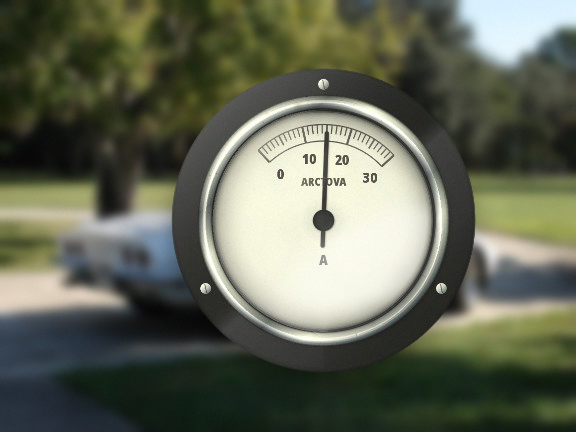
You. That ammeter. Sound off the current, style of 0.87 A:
15 A
